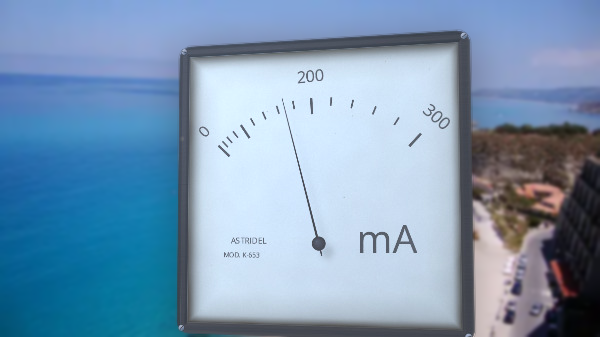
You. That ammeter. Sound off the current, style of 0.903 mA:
170 mA
